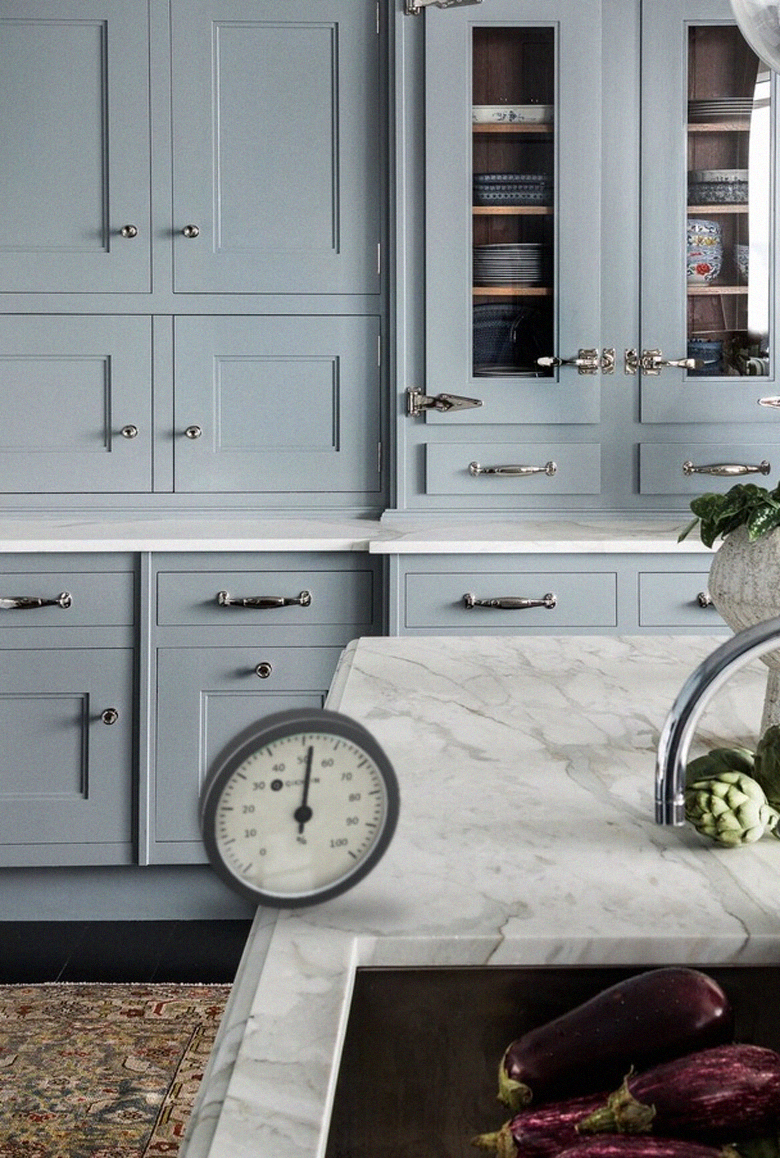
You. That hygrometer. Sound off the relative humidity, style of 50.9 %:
52 %
